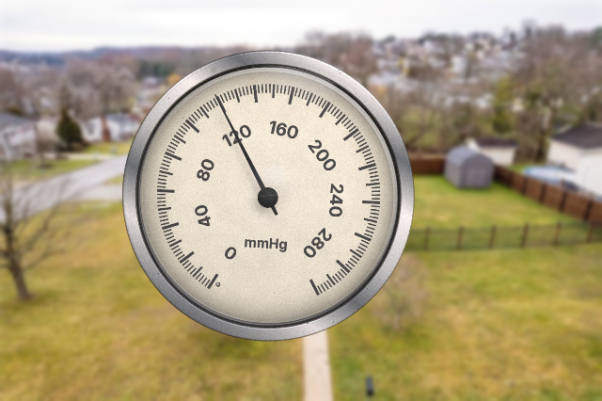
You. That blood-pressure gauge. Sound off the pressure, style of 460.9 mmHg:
120 mmHg
